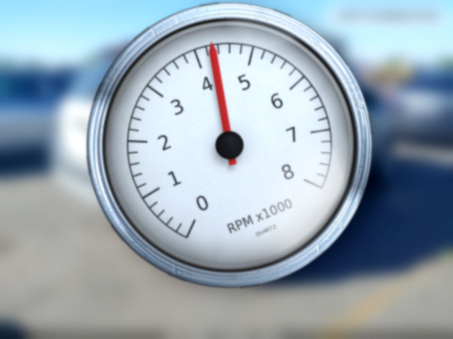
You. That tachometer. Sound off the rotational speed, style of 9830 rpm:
4300 rpm
